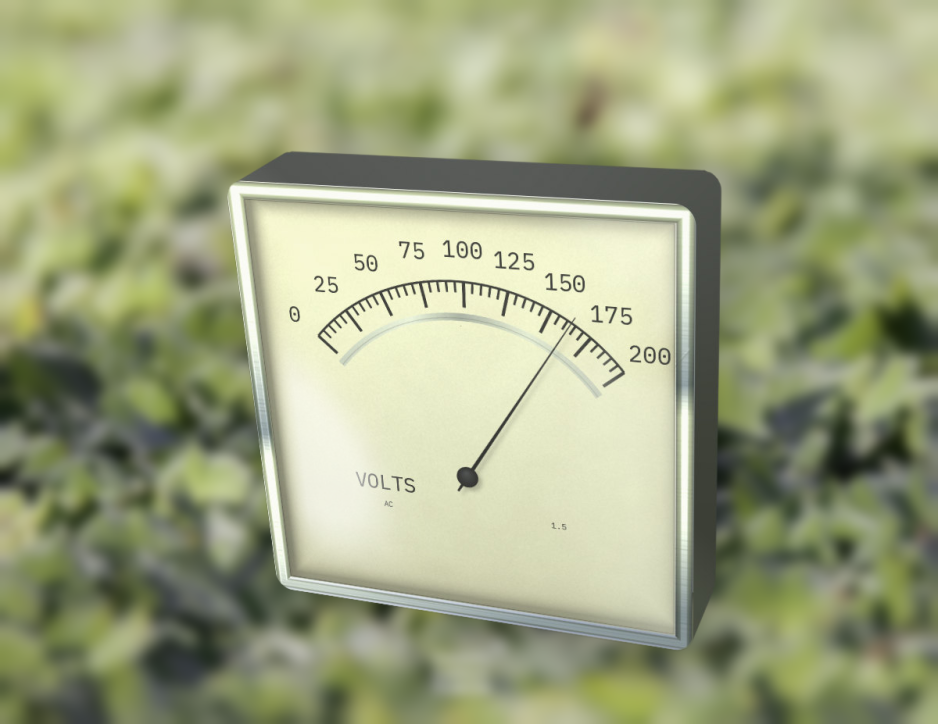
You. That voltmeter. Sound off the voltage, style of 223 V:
162.5 V
